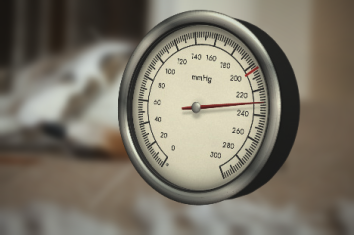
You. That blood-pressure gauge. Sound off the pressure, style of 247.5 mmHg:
230 mmHg
